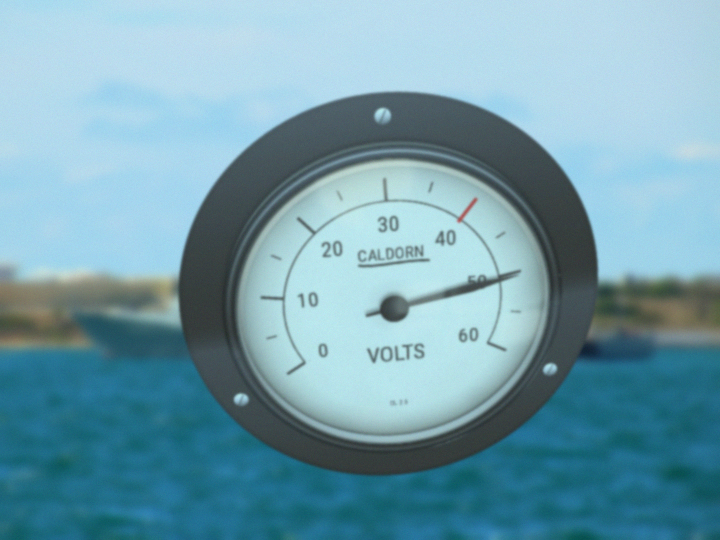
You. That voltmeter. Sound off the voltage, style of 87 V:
50 V
